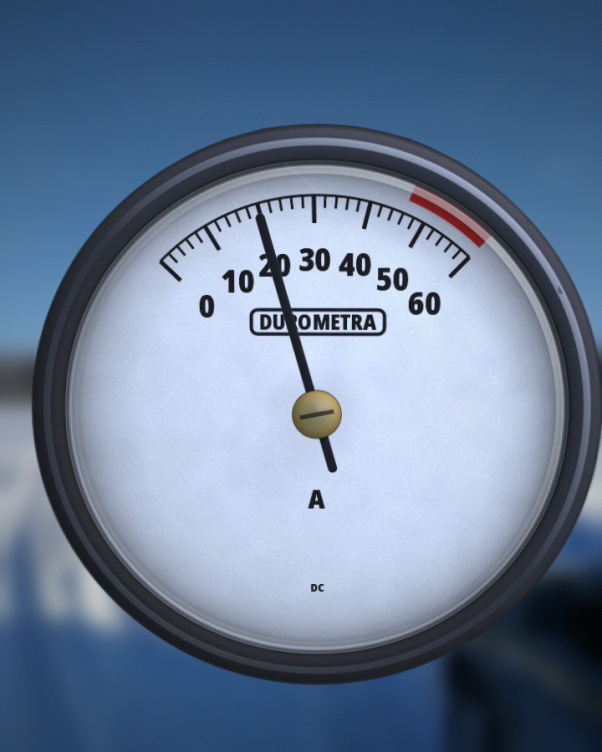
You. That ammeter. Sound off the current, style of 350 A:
20 A
